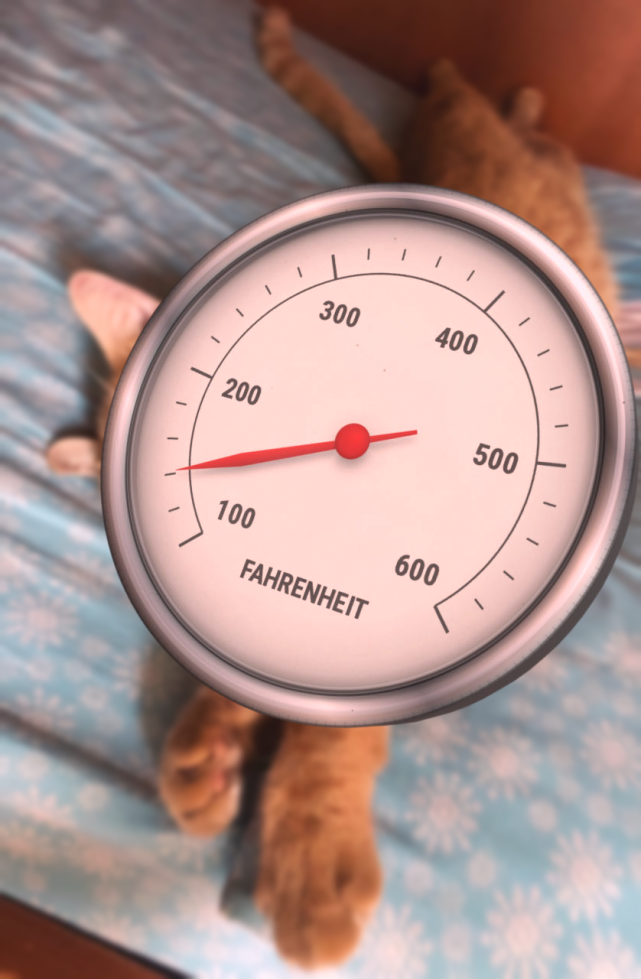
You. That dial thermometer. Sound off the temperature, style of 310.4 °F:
140 °F
